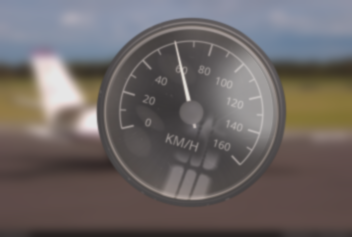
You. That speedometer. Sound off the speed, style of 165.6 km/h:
60 km/h
